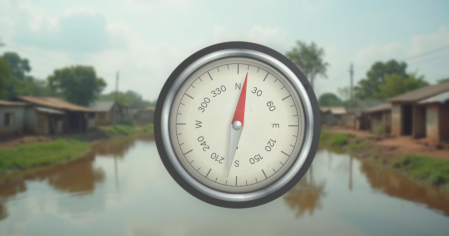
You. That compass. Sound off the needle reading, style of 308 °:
10 °
